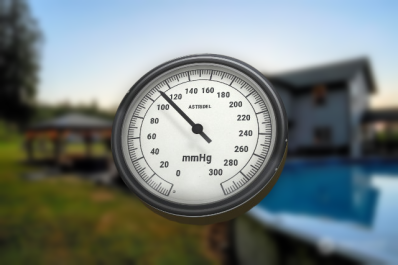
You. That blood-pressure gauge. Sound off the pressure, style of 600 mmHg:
110 mmHg
